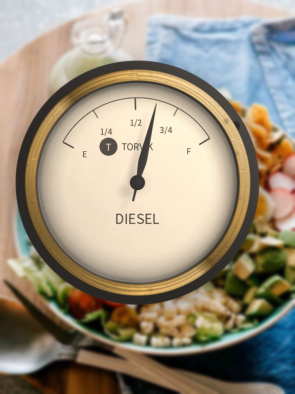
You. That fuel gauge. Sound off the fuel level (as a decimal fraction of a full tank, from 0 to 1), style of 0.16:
0.625
